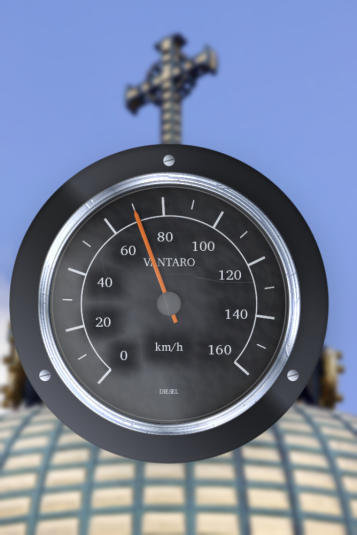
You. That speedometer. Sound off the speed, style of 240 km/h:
70 km/h
